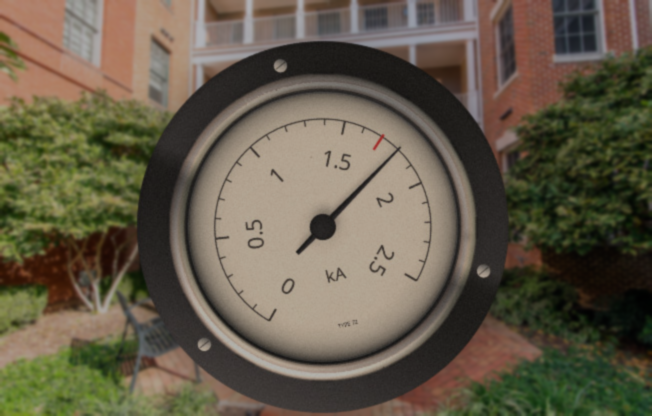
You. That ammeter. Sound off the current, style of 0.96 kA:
1.8 kA
